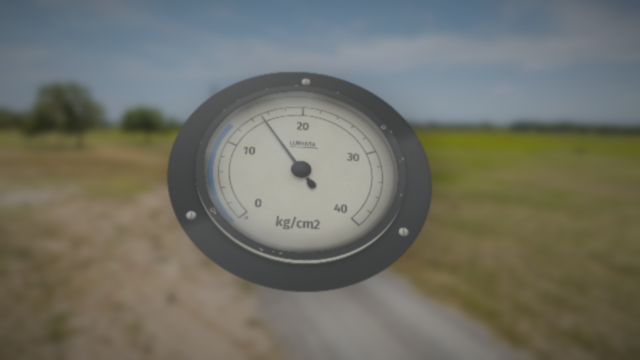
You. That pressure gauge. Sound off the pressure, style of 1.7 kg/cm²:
15 kg/cm²
